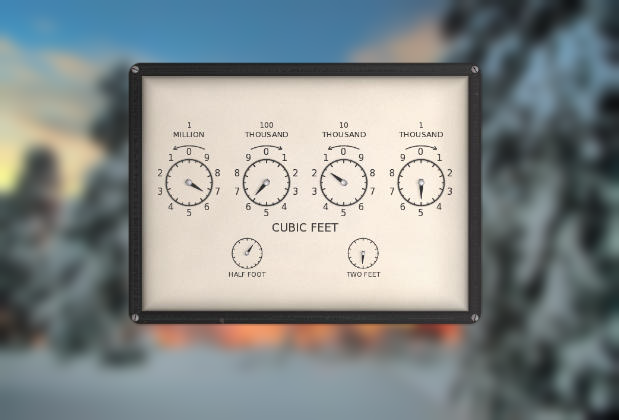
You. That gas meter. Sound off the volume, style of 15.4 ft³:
661500 ft³
